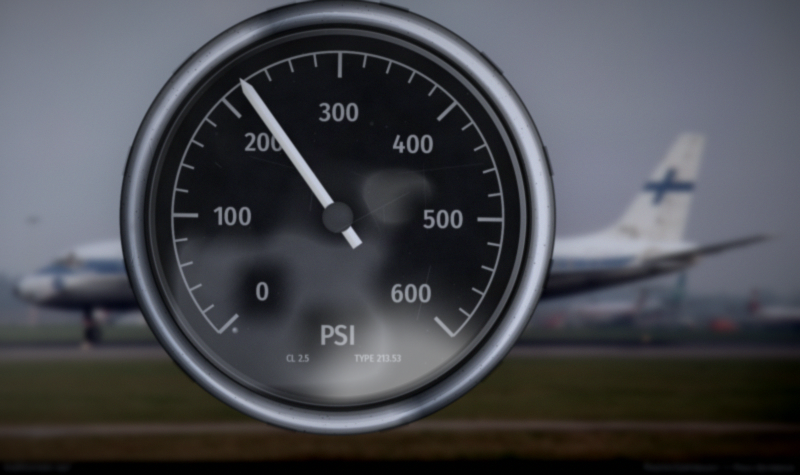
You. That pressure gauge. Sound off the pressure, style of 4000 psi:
220 psi
